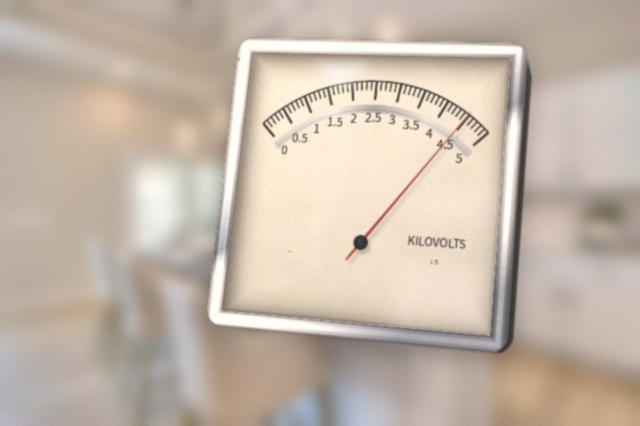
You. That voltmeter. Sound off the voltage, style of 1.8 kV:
4.5 kV
